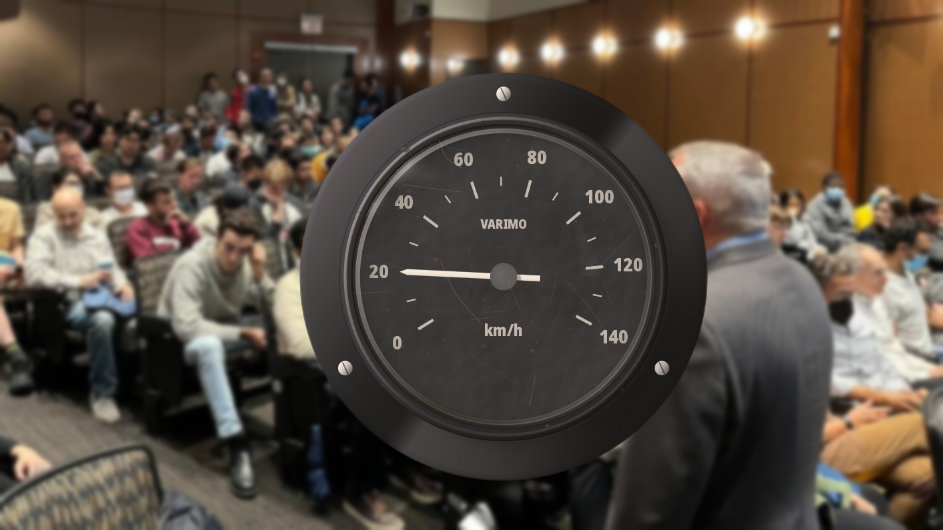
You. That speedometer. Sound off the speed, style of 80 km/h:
20 km/h
